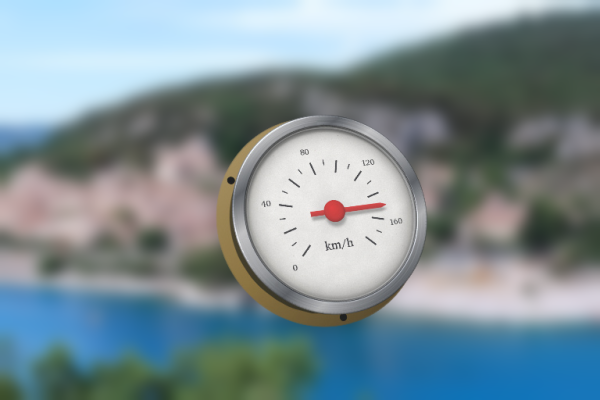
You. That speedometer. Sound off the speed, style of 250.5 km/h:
150 km/h
